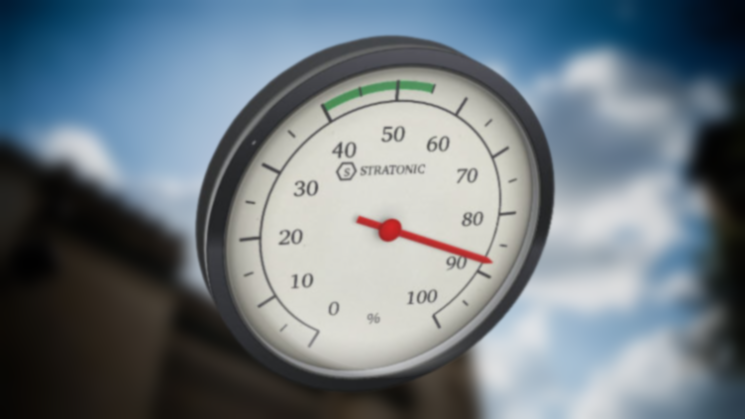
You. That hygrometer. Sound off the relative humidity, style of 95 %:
87.5 %
